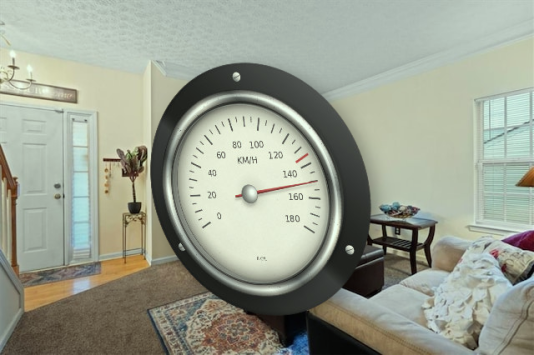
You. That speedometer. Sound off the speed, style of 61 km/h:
150 km/h
